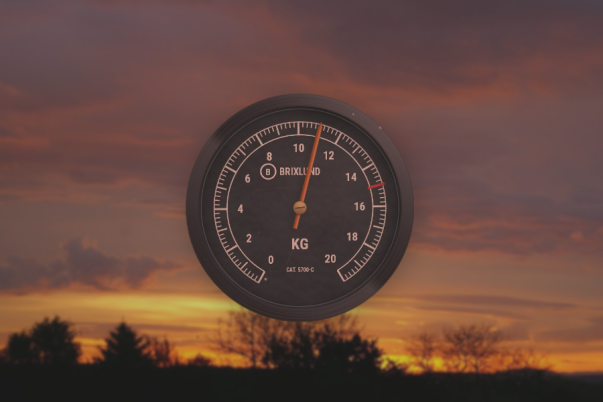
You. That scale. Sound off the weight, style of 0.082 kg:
11 kg
